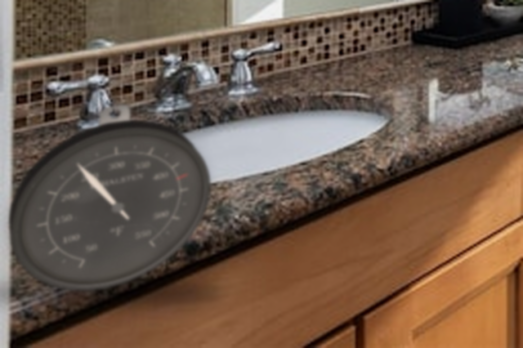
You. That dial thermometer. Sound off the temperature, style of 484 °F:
250 °F
